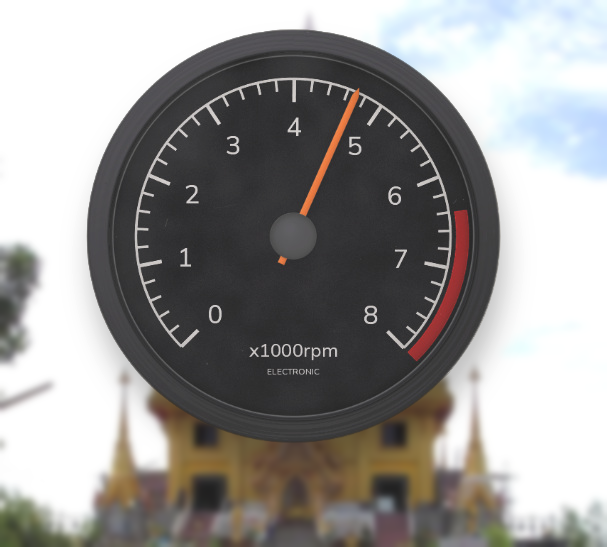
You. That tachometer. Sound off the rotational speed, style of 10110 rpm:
4700 rpm
